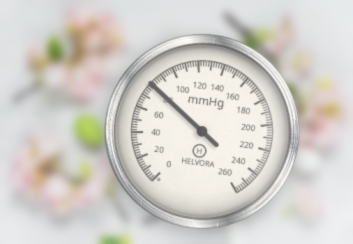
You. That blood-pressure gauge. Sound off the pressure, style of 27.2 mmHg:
80 mmHg
